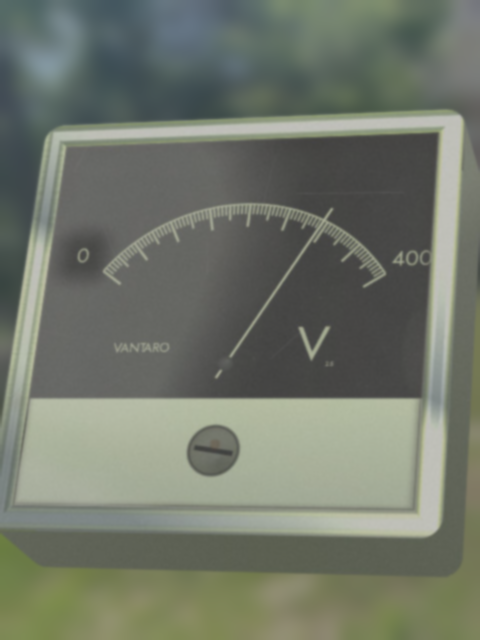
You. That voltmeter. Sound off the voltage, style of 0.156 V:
300 V
